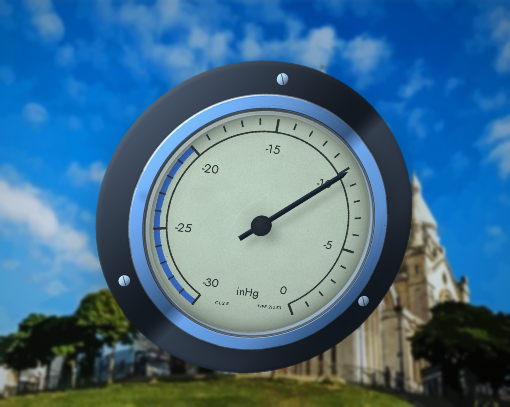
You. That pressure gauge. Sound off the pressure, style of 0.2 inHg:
-10 inHg
